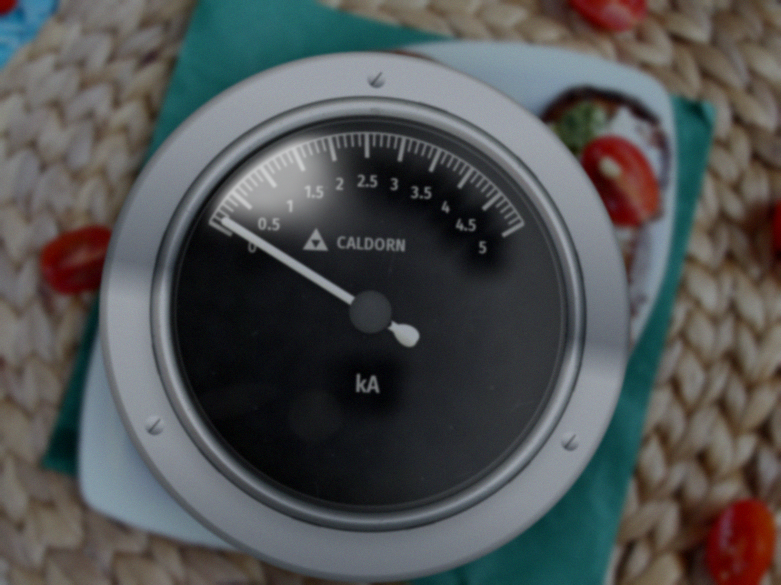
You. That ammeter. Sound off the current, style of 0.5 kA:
0.1 kA
